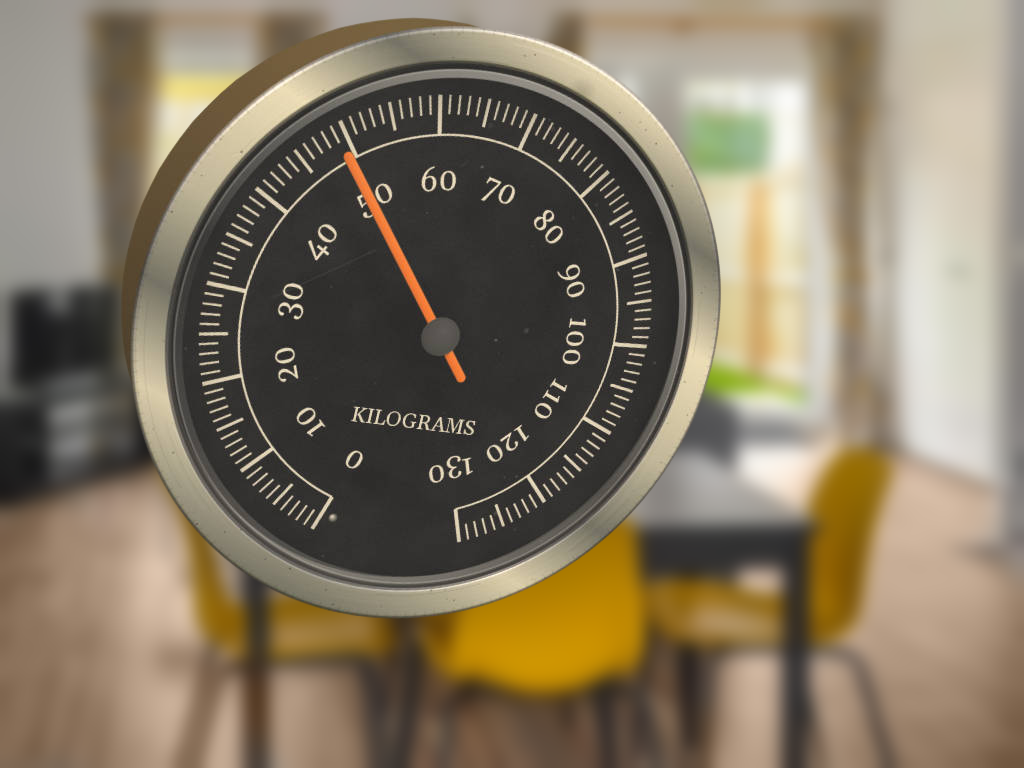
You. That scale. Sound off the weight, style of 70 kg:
49 kg
